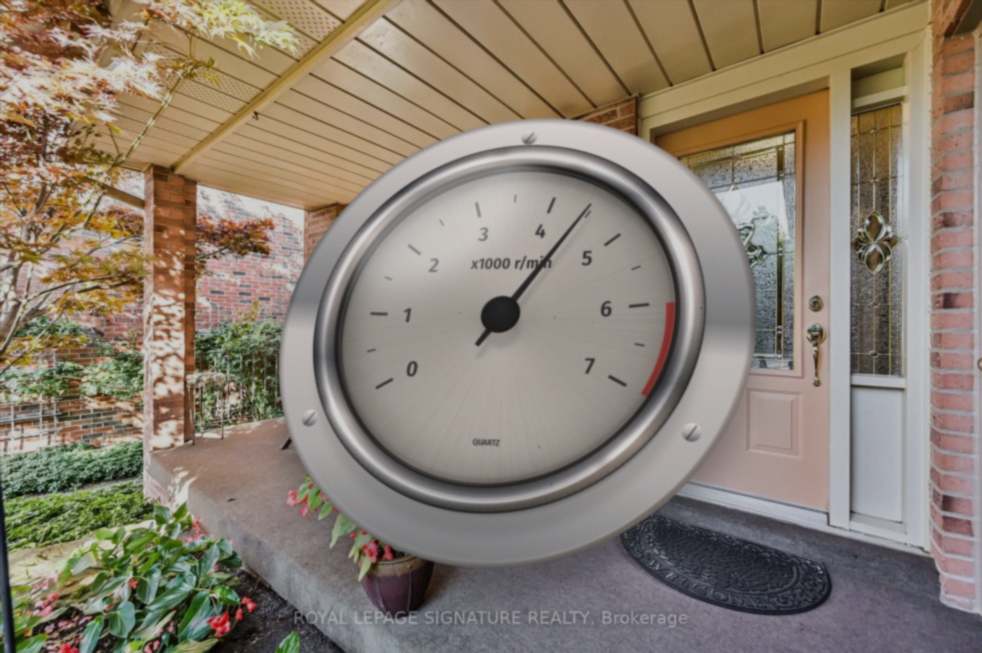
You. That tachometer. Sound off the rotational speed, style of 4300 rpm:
4500 rpm
